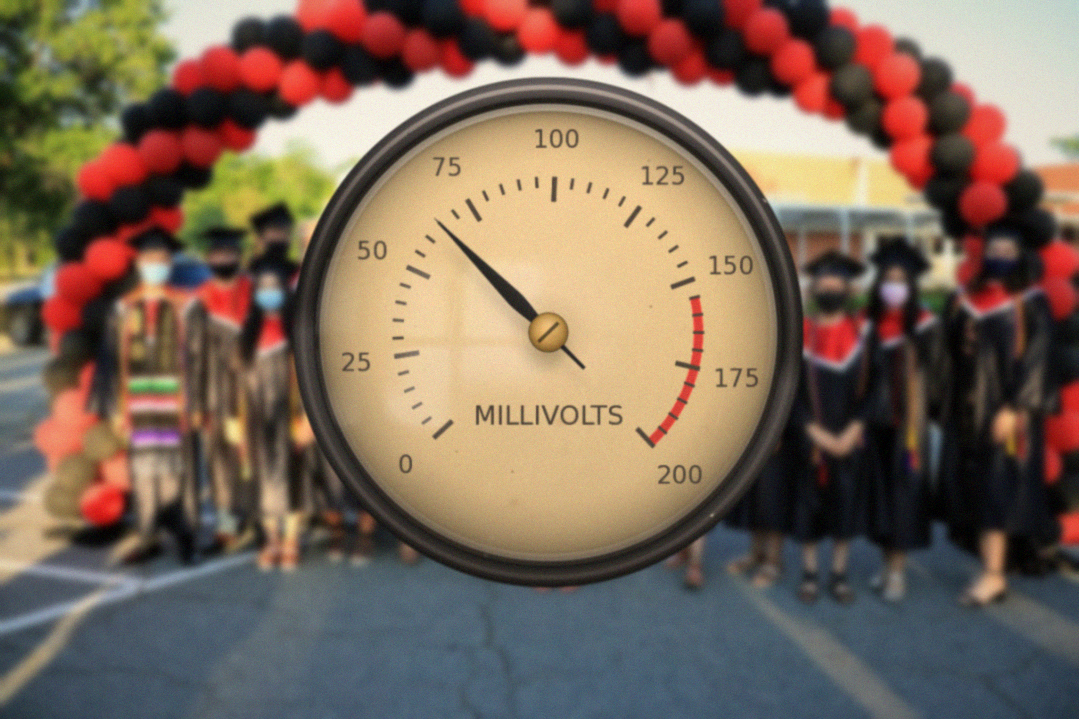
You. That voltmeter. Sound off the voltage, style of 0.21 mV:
65 mV
